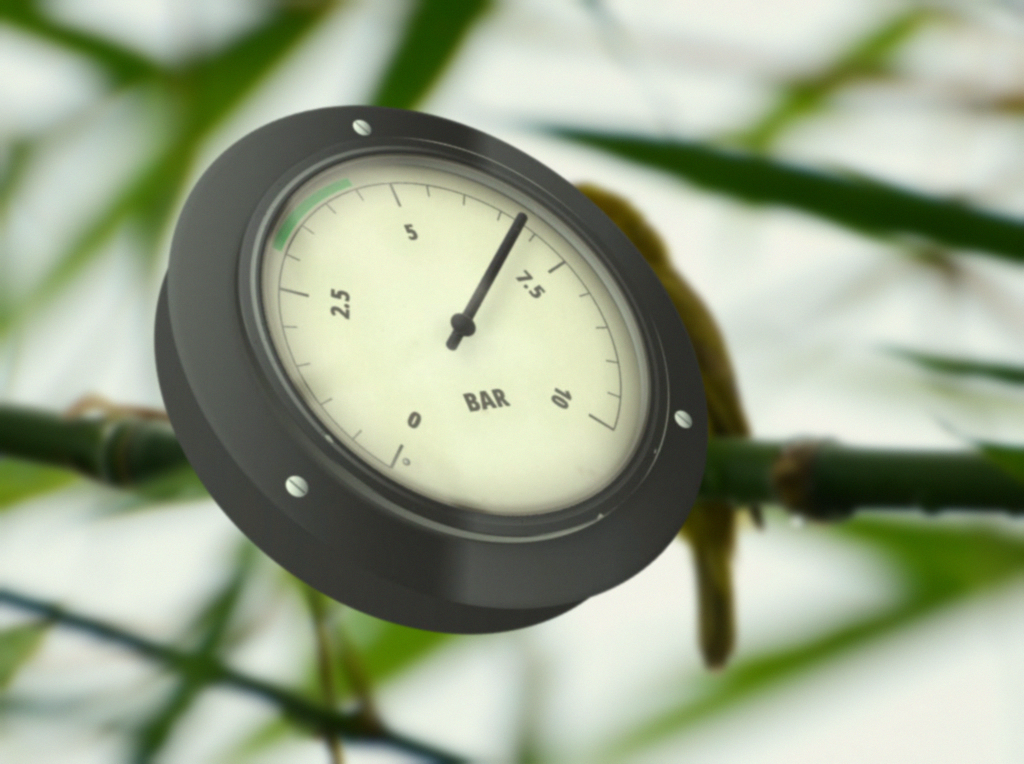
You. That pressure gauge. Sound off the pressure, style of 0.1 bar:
6.75 bar
